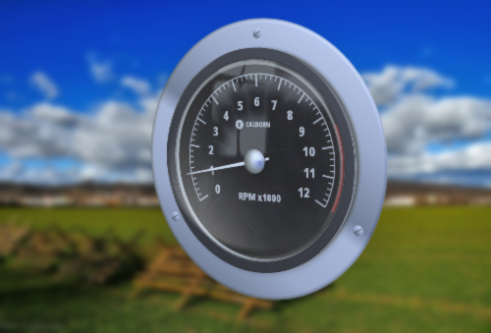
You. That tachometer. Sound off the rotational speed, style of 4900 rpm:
1000 rpm
